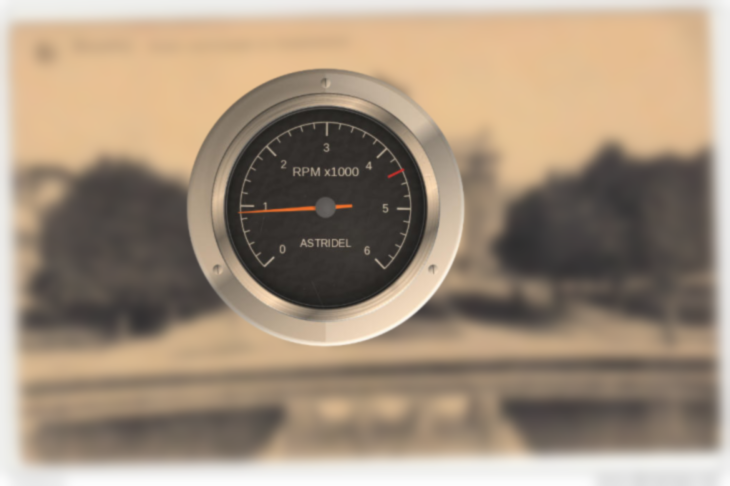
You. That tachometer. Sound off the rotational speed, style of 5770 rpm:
900 rpm
